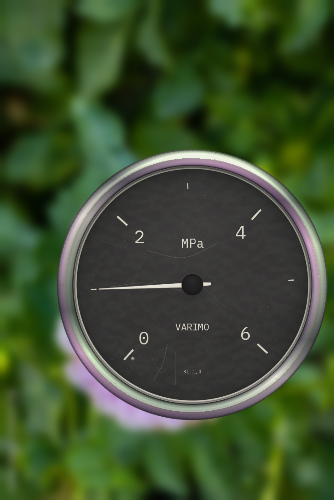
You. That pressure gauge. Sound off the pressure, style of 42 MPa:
1 MPa
